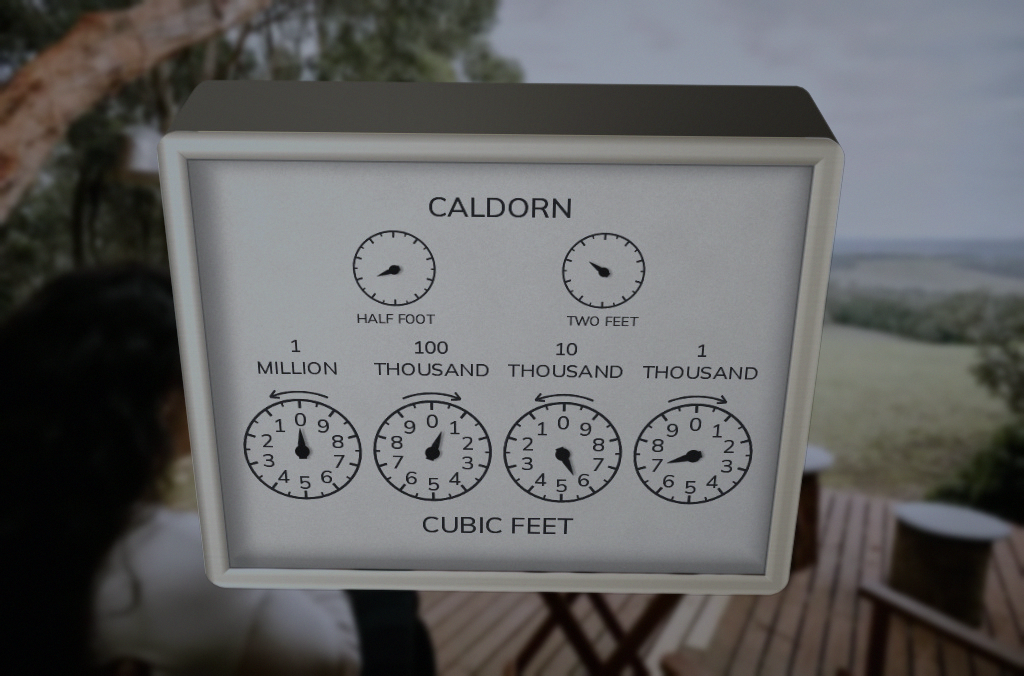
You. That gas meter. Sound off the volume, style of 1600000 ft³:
5700 ft³
